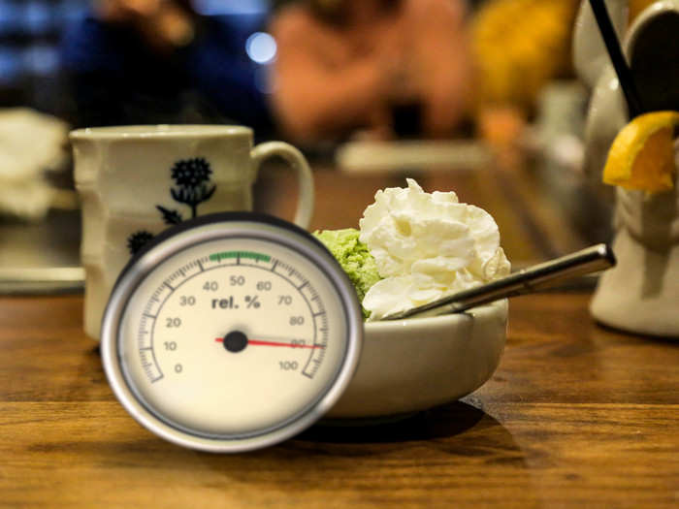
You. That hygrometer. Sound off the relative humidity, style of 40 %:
90 %
